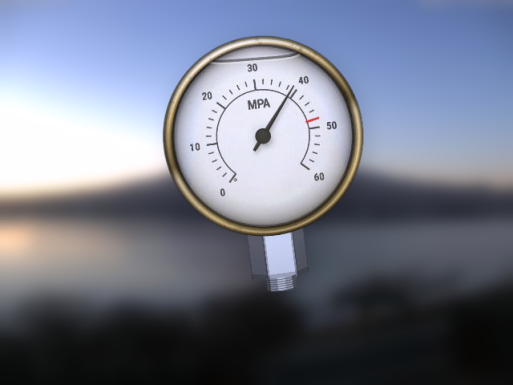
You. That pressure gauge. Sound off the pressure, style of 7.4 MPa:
39 MPa
